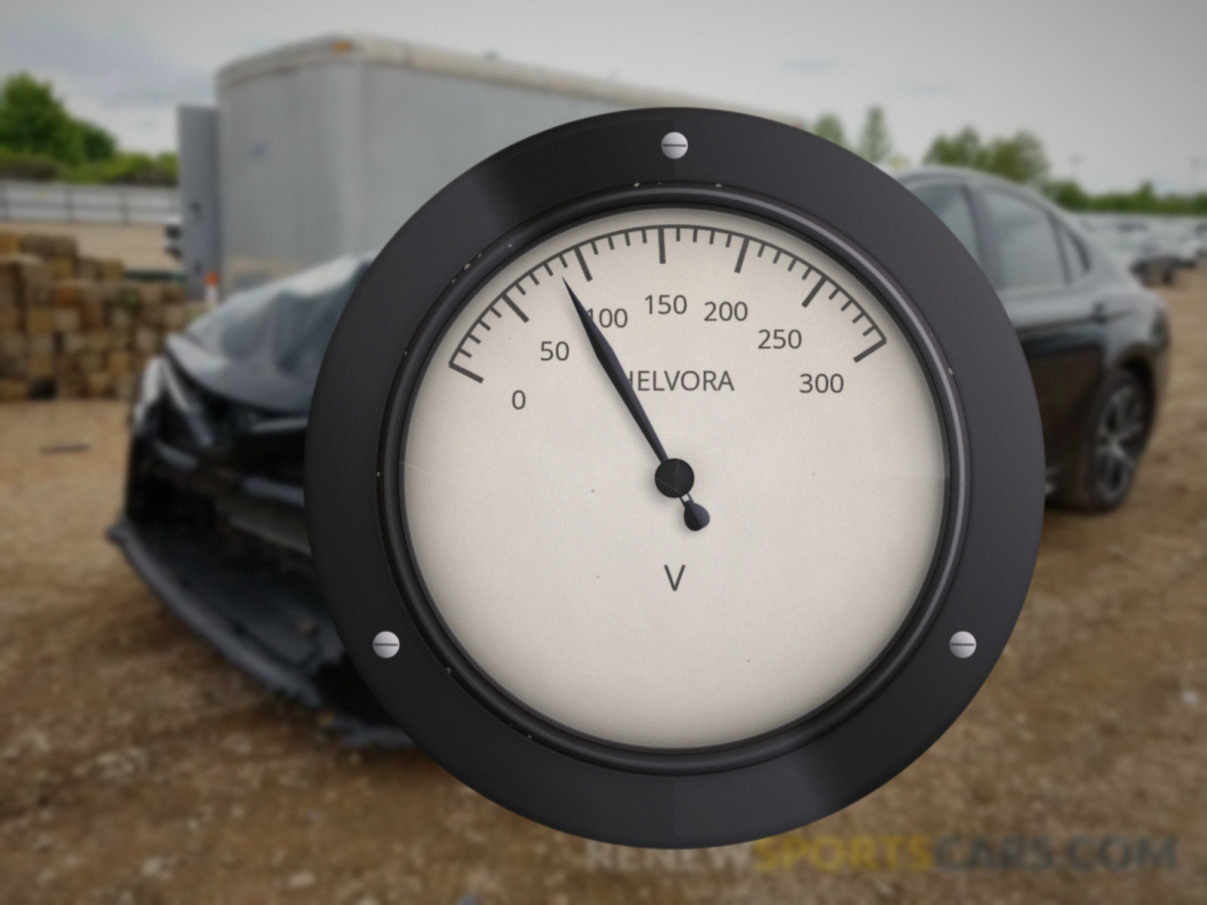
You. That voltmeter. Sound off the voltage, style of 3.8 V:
85 V
